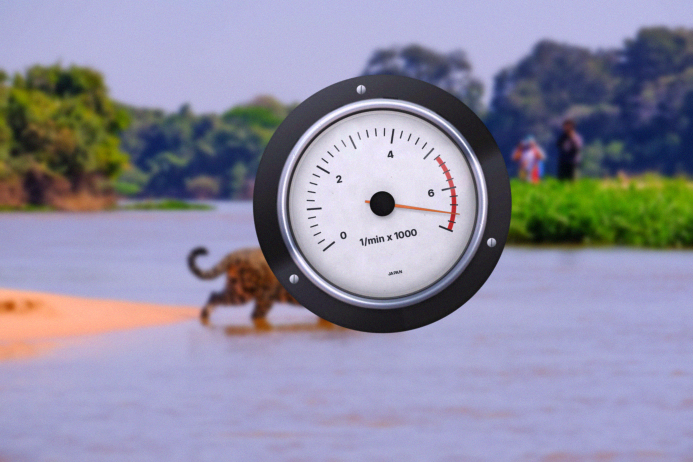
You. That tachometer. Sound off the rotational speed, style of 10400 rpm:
6600 rpm
